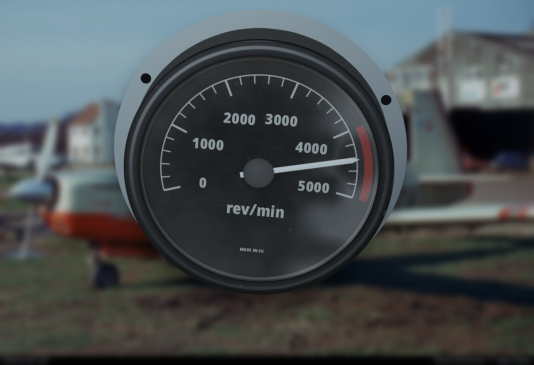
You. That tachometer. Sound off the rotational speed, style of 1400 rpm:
4400 rpm
